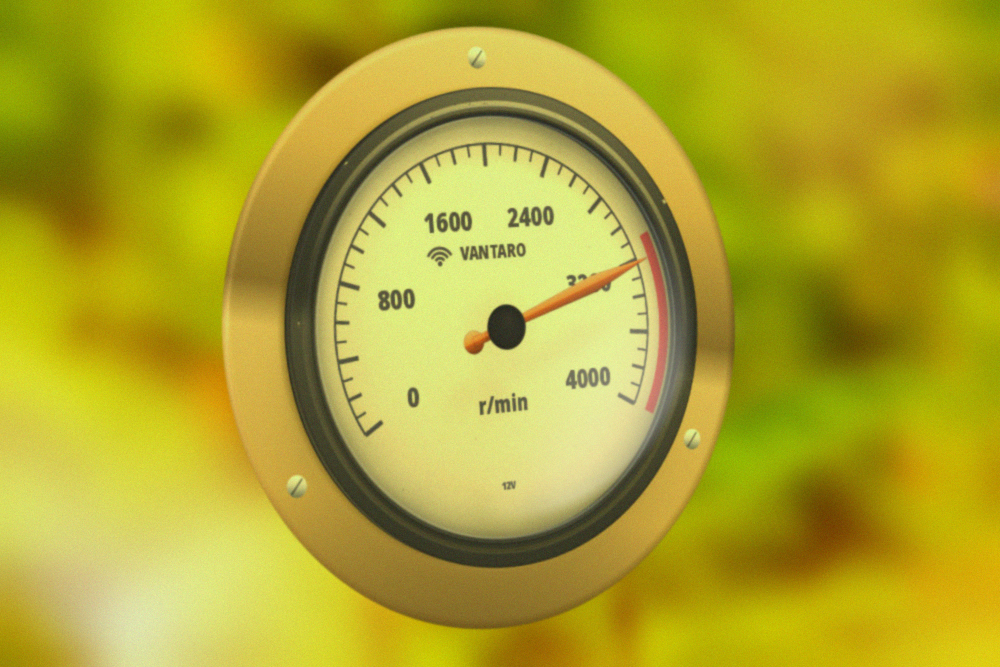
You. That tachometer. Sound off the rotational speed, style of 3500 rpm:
3200 rpm
